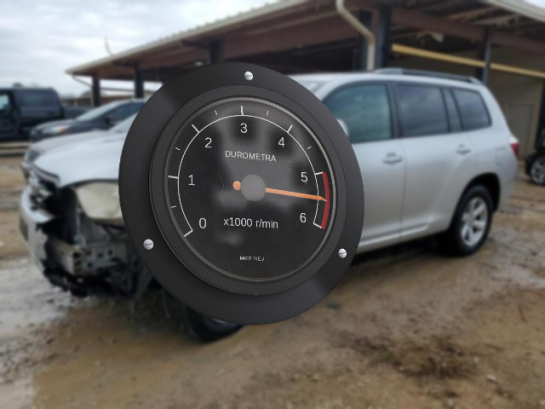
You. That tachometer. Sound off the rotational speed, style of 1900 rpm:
5500 rpm
